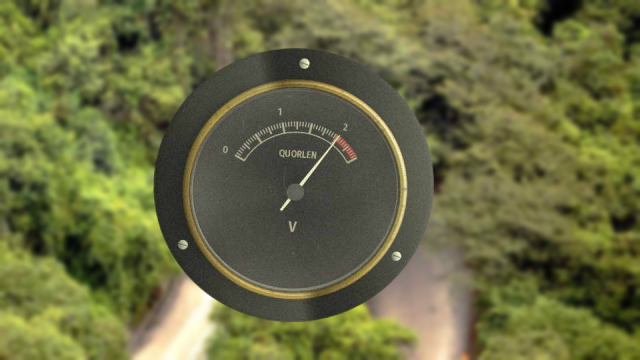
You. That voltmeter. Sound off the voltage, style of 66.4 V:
2 V
